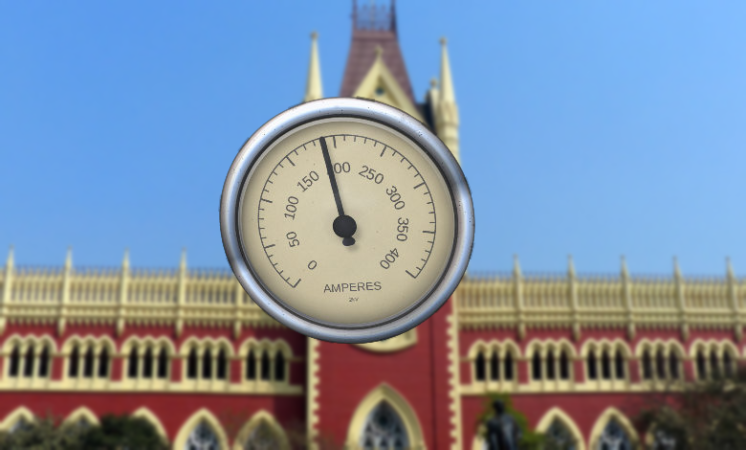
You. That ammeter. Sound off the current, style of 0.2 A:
190 A
